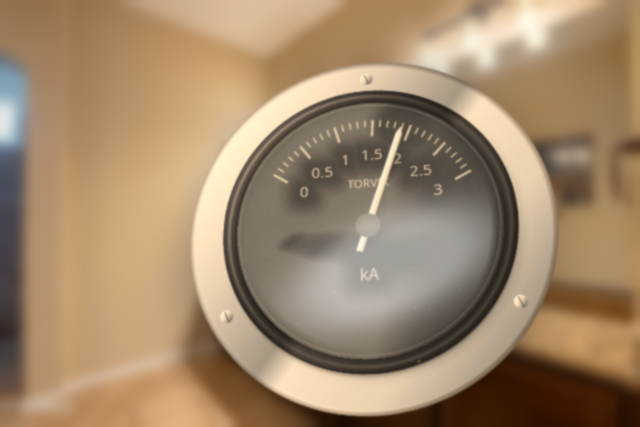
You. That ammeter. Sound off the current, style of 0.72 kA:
1.9 kA
